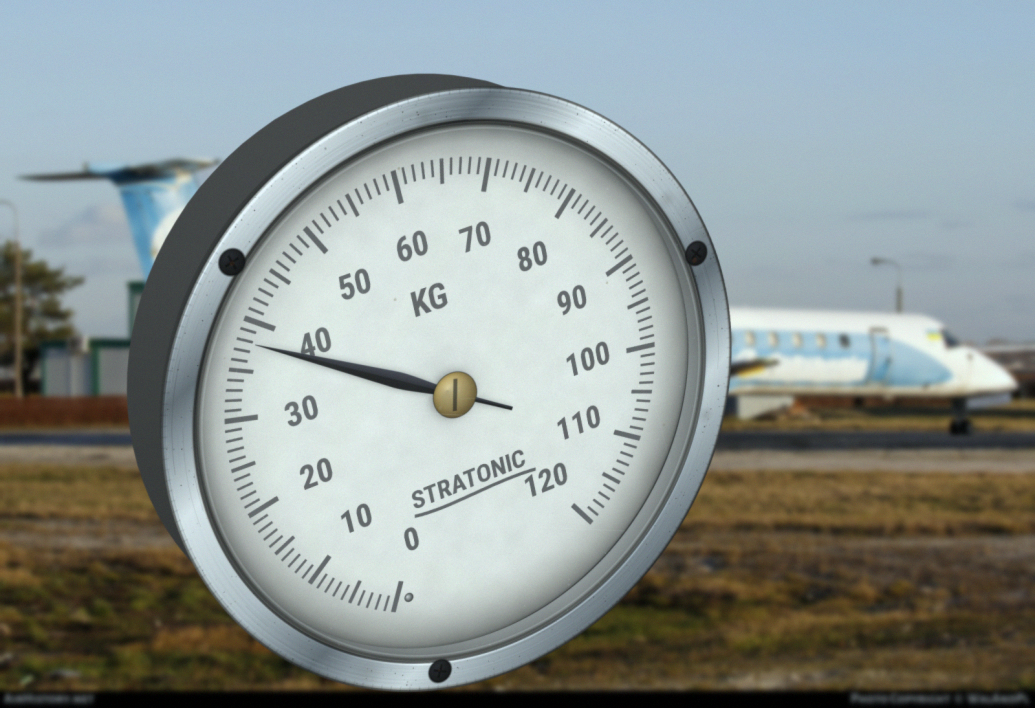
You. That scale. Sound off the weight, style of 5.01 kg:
38 kg
